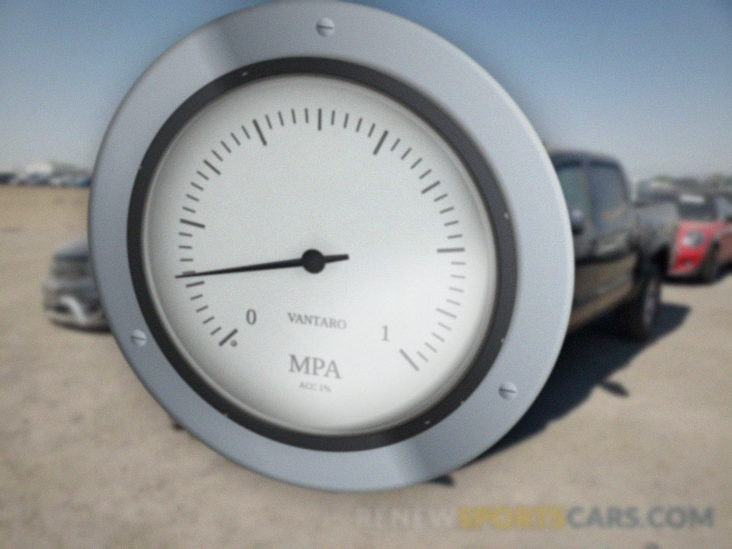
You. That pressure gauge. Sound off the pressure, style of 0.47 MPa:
0.12 MPa
